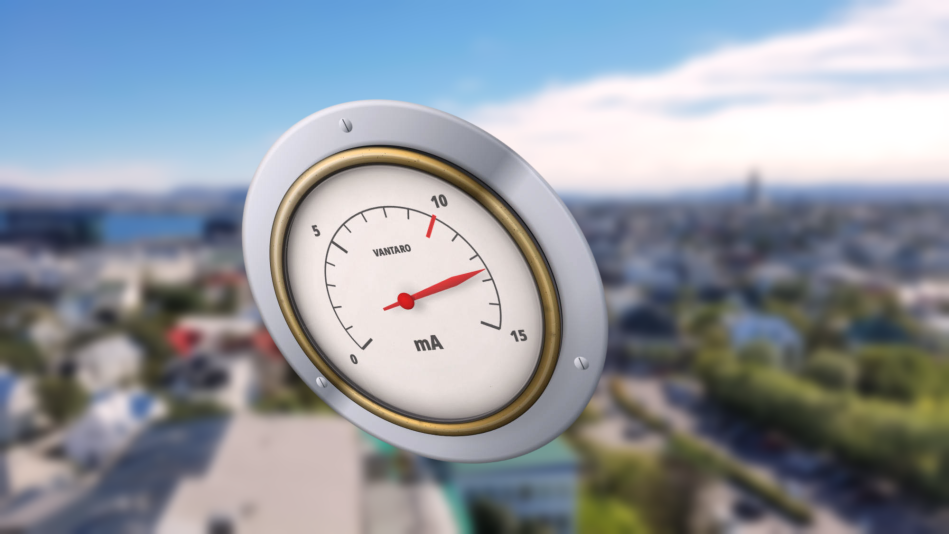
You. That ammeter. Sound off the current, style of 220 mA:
12.5 mA
